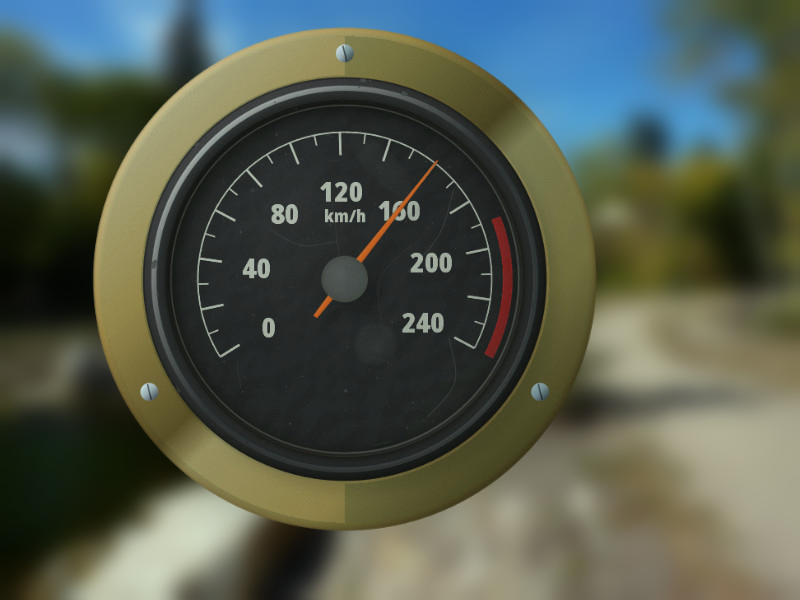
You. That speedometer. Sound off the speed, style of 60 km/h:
160 km/h
